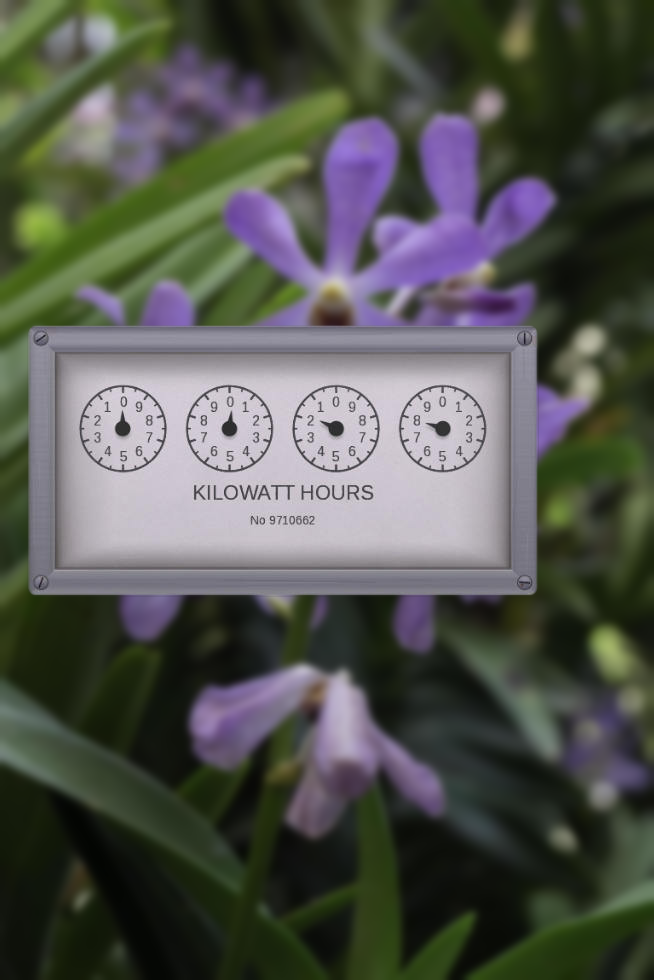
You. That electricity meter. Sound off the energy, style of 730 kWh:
18 kWh
